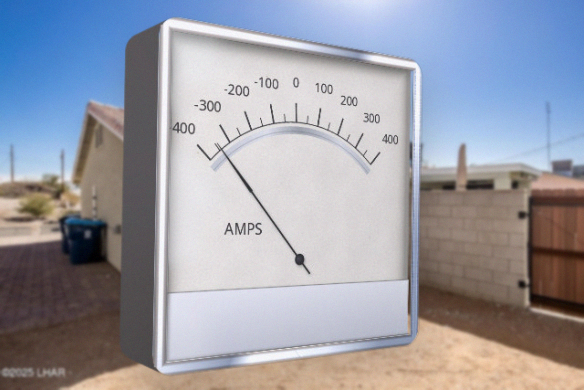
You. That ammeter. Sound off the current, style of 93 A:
-350 A
